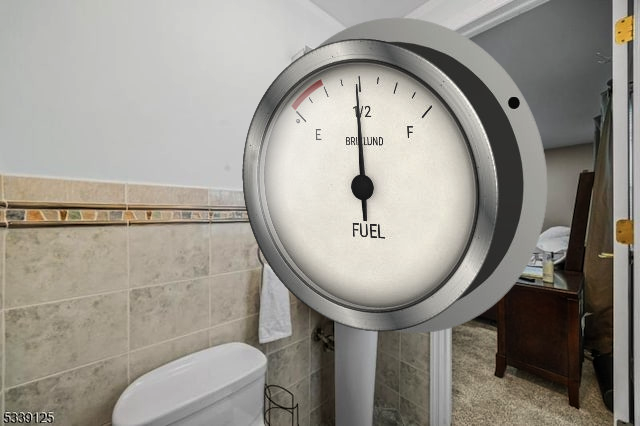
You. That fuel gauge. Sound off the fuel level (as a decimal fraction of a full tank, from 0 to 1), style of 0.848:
0.5
